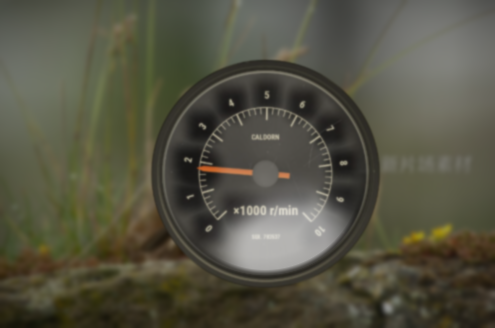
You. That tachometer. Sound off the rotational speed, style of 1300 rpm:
1800 rpm
